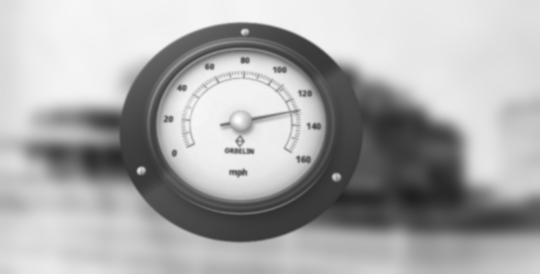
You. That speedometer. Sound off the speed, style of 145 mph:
130 mph
